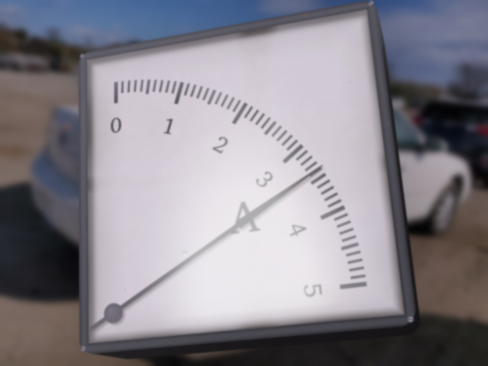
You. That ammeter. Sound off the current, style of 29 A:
3.4 A
